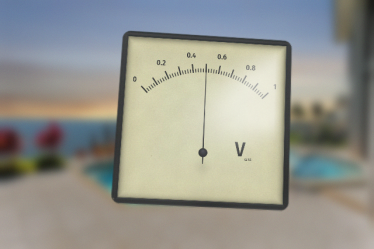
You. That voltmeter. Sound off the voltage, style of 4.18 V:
0.5 V
